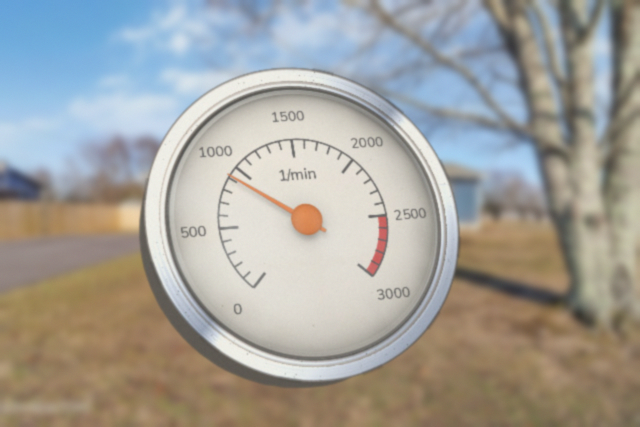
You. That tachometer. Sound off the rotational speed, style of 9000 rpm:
900 rpm
